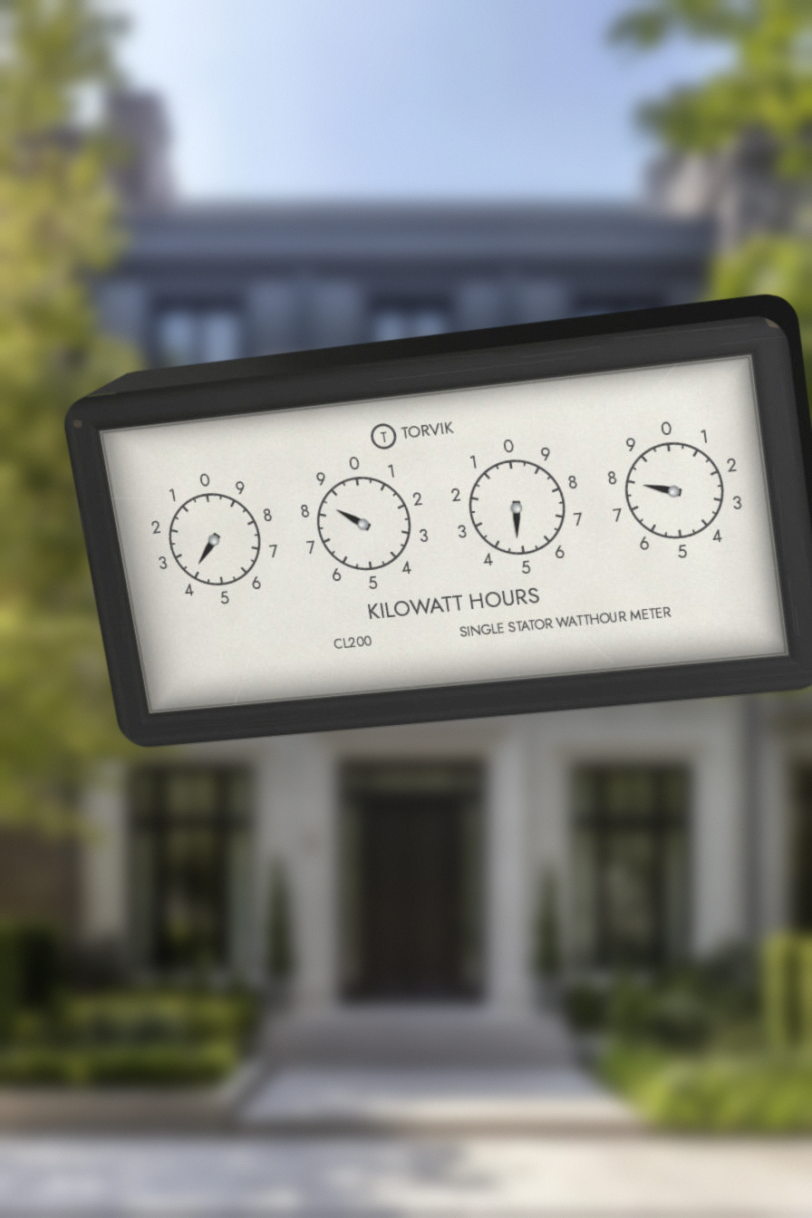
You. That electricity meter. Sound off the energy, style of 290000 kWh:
3848 kWh
